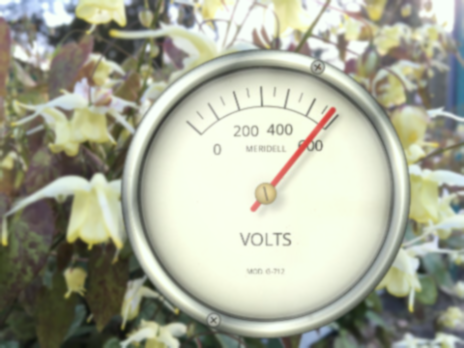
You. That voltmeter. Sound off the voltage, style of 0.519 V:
575 V
